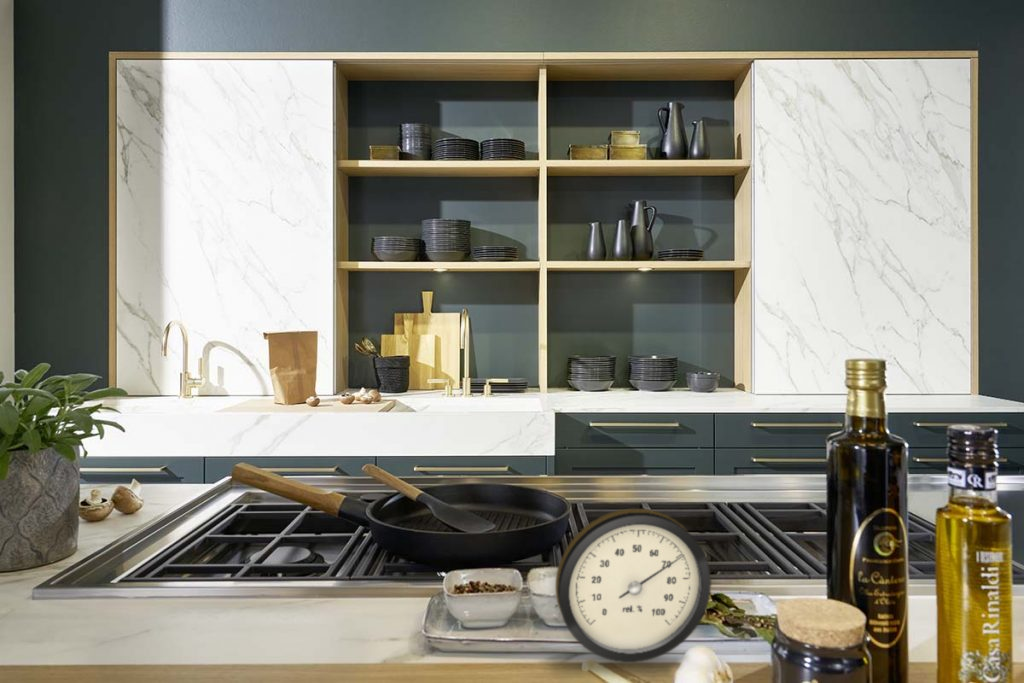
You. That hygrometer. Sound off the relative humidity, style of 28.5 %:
70 %
